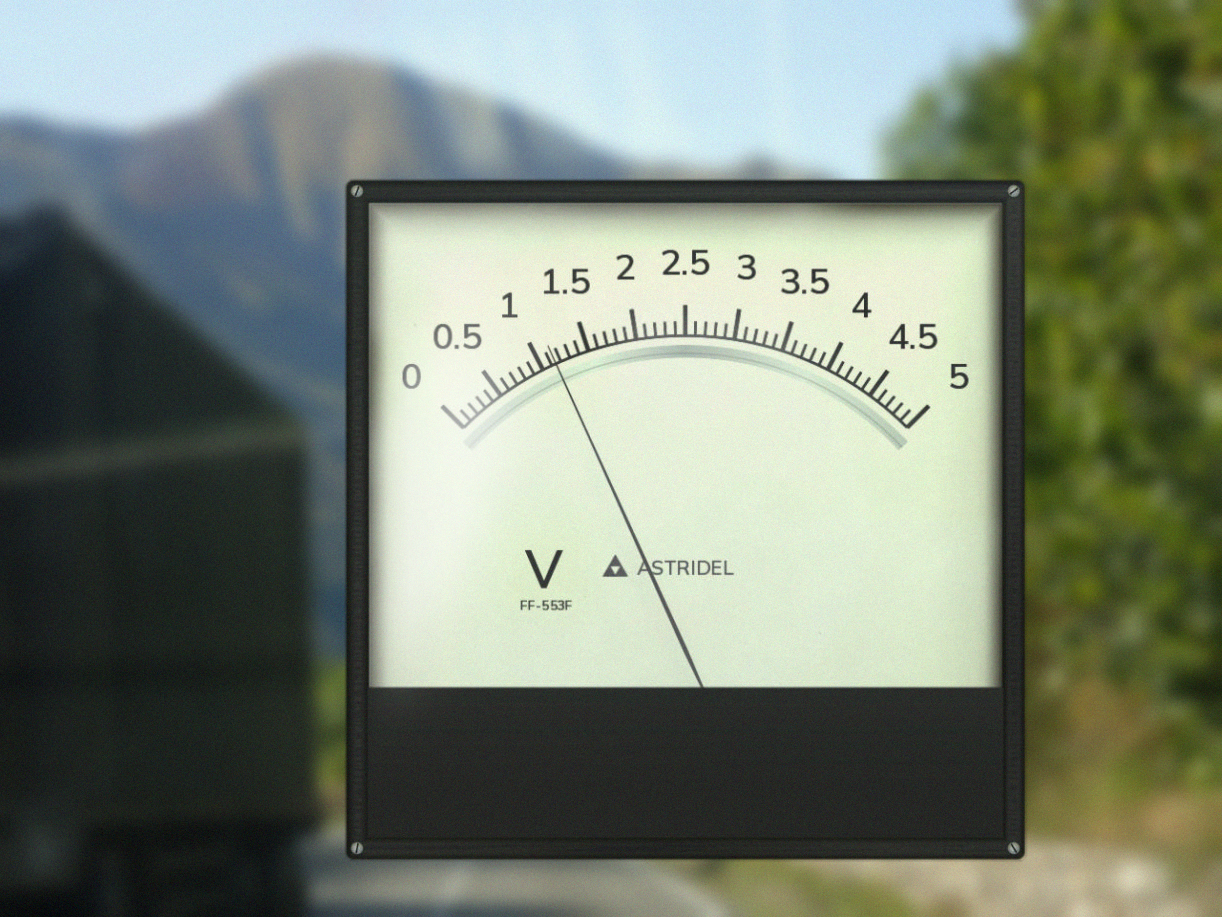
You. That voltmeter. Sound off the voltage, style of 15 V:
1.15 V
